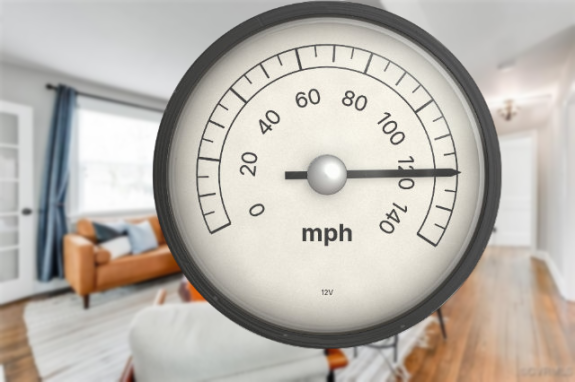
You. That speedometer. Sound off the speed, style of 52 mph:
120 mph
